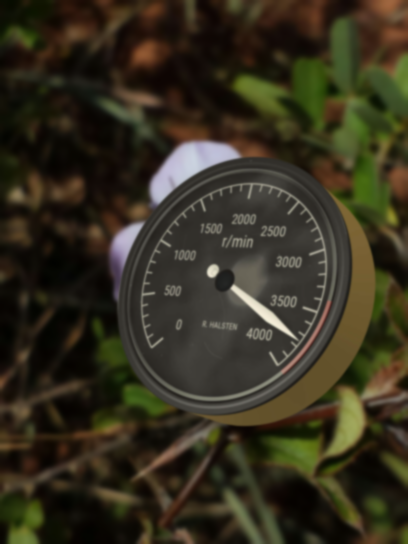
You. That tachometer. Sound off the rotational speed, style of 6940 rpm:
3750 rpm
